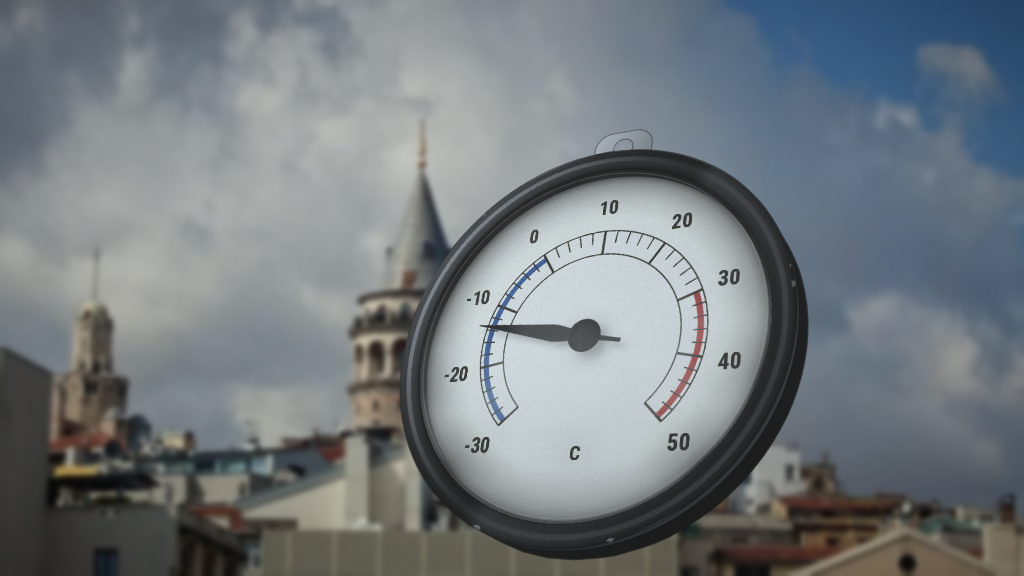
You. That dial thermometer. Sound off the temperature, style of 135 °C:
-14 °C
